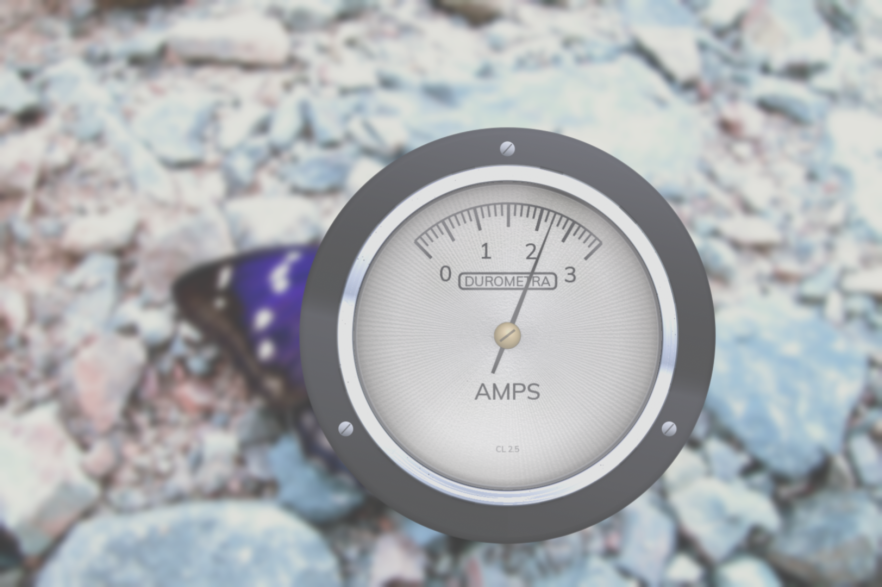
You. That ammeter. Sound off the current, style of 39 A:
2.2 A
